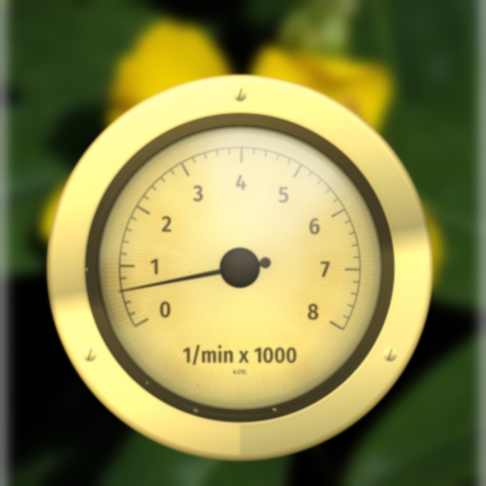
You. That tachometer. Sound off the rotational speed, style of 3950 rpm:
600 rpm
